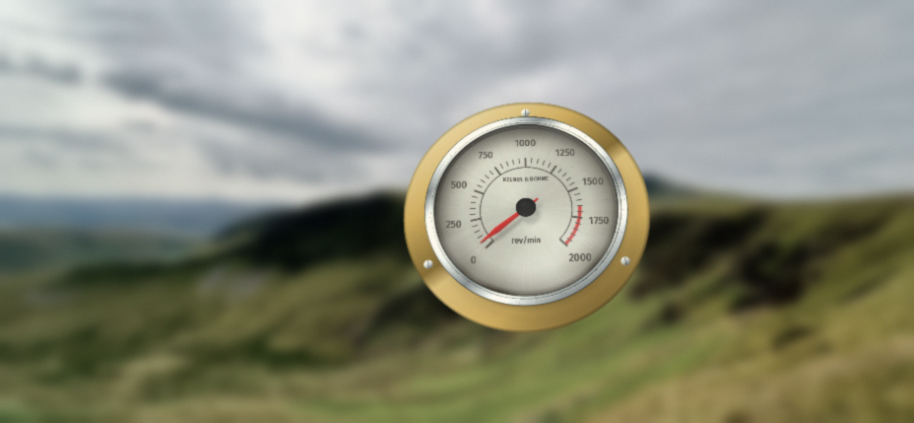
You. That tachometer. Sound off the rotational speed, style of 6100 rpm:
50 rpm
